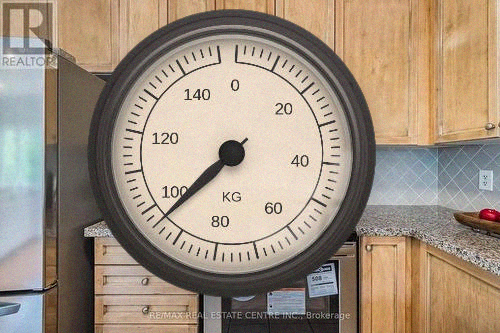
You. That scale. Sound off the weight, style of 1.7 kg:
96 kg
